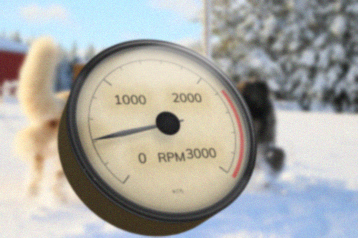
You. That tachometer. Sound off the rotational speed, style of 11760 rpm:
400 rpm
